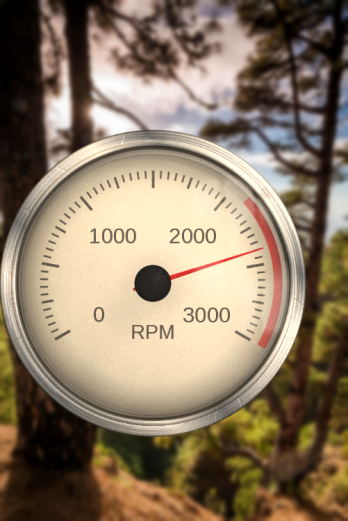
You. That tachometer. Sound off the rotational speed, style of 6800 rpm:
2400 rpm
